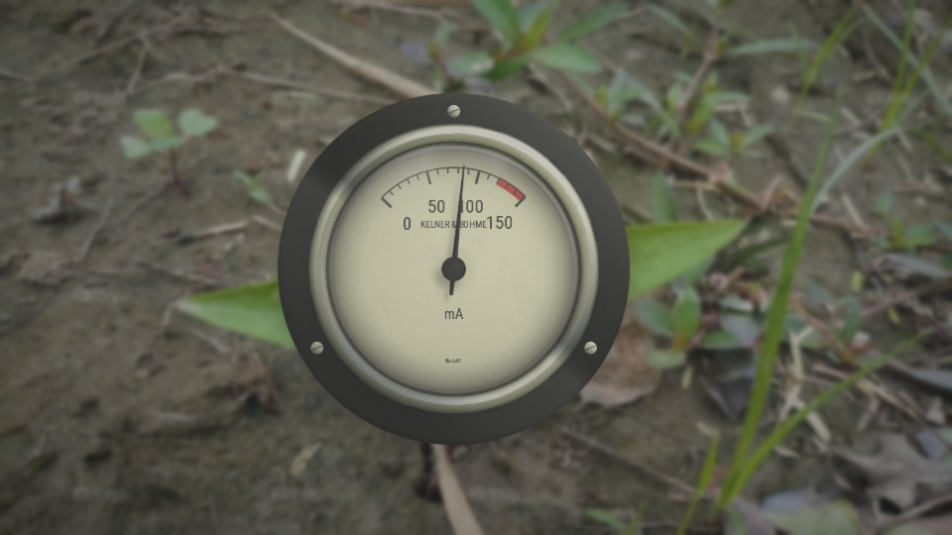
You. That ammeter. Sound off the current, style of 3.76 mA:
85 mA
